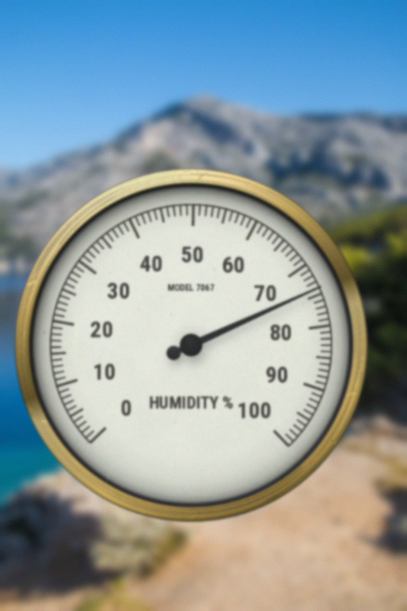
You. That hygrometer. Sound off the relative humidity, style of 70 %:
74 %
